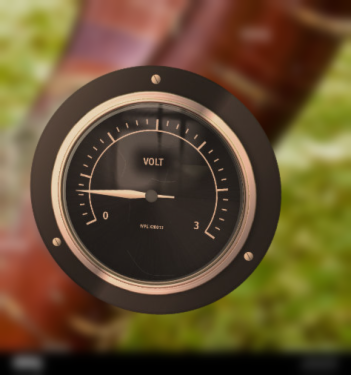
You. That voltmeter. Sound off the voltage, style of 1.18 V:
0.35 V
